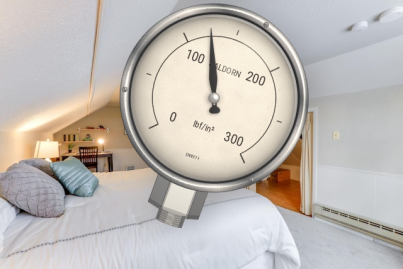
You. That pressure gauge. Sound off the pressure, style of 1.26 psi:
125 psi
